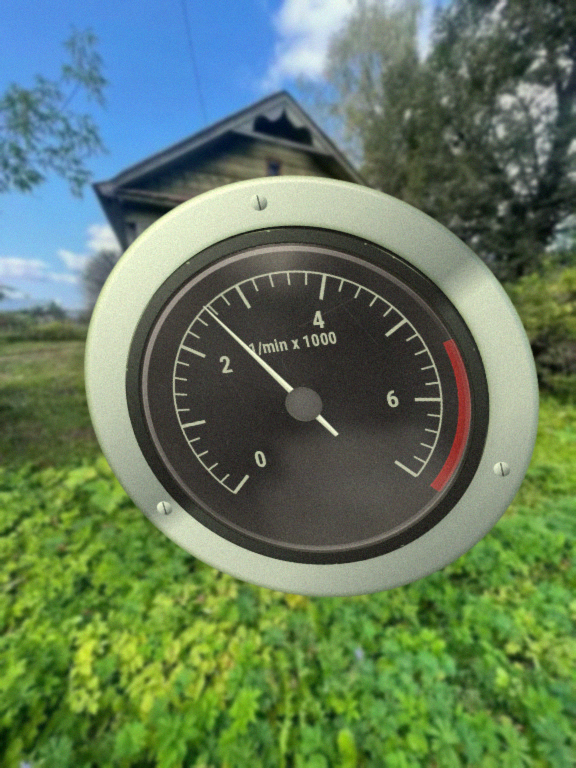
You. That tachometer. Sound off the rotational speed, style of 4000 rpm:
2600 rpm
